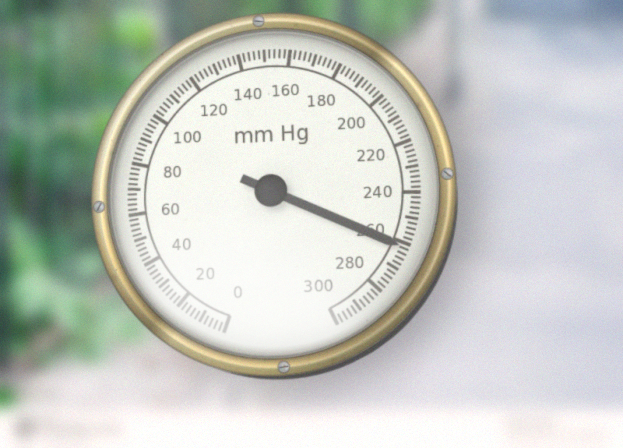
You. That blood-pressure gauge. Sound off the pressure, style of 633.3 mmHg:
262 mmHg
